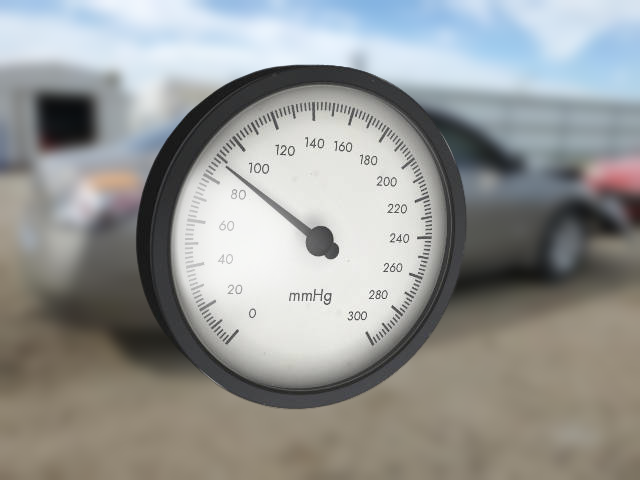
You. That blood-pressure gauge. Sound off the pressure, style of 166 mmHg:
88 mmHg
